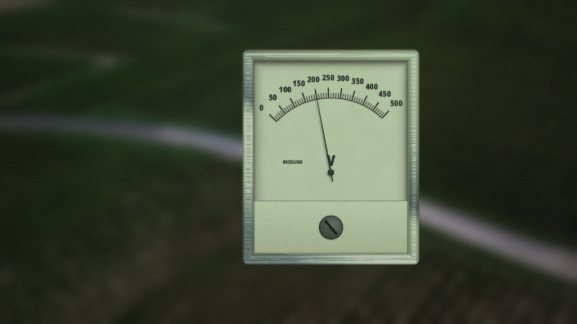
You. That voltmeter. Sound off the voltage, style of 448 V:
200 V
